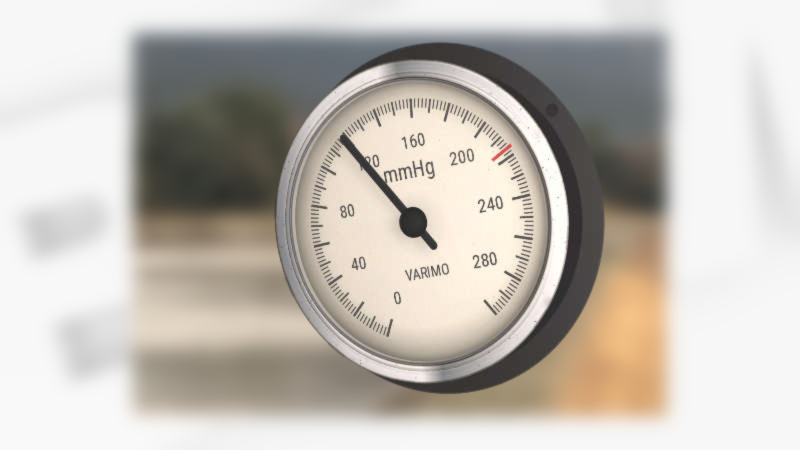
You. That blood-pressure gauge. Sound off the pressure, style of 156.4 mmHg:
120 mmHg
